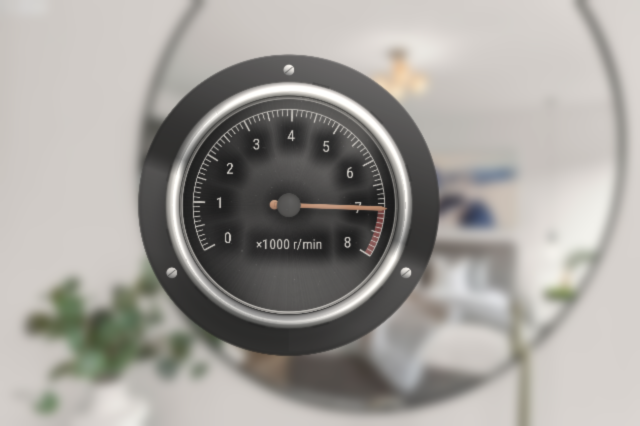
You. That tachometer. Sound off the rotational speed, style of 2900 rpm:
7000 rpm
